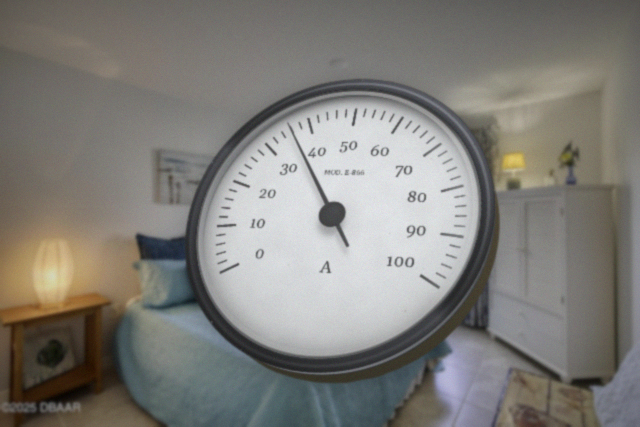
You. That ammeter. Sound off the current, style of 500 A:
36 A
